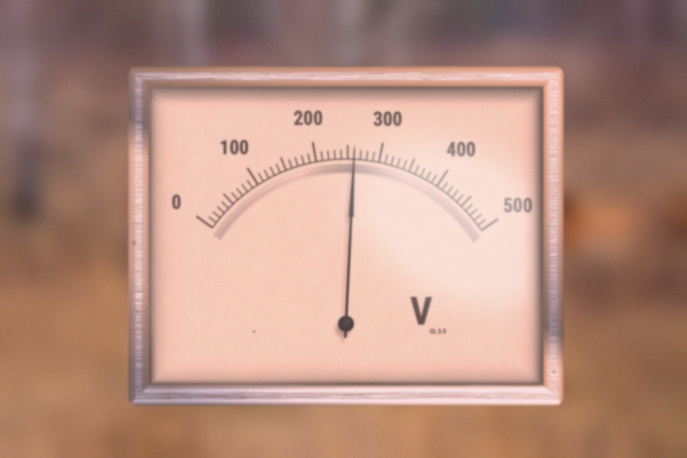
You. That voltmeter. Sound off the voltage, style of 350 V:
260 V
